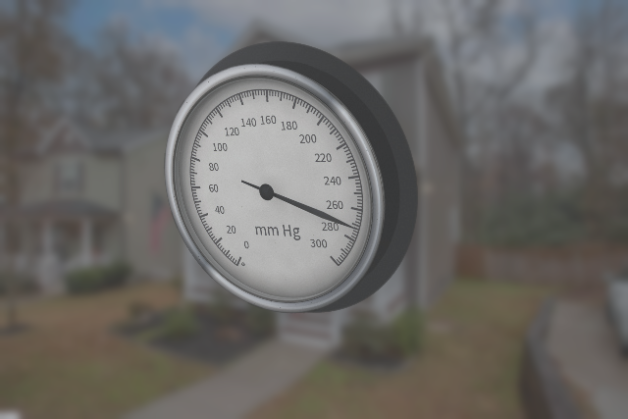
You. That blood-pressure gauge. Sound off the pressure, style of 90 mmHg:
270 mmHg
